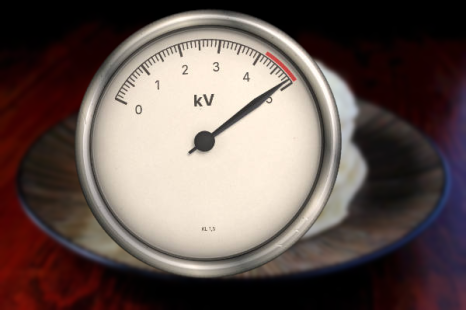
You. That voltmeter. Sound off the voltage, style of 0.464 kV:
4.9 kV
